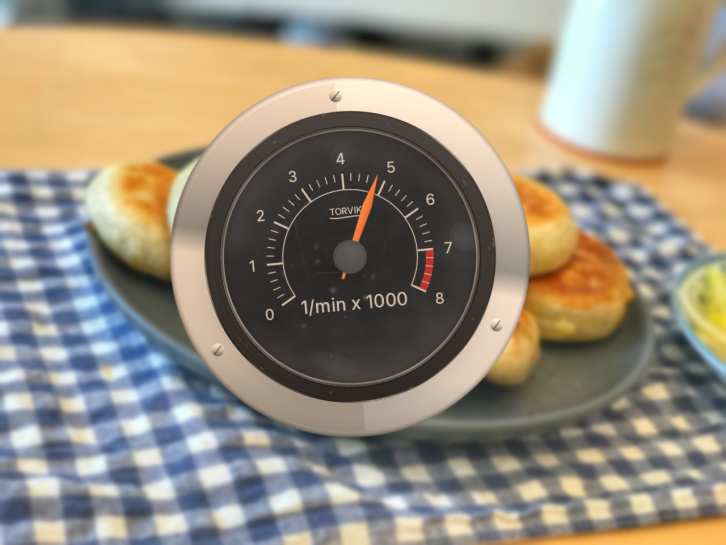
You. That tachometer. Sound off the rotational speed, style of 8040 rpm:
4800 rpm
